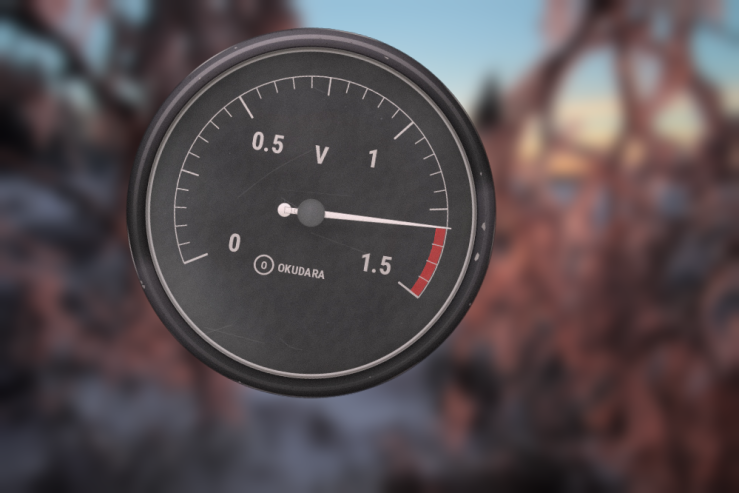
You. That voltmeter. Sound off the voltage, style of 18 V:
1.3 V
